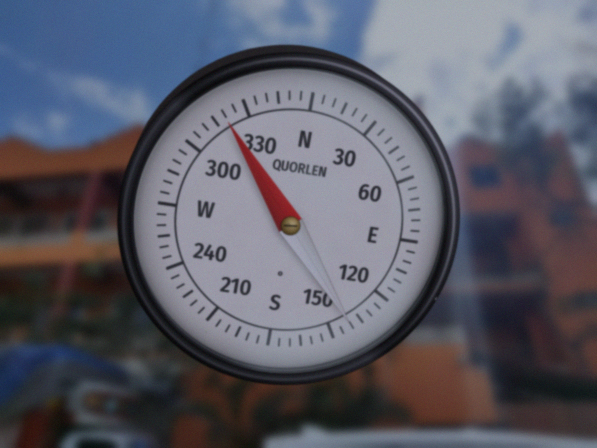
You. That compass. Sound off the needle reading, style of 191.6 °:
320 °
